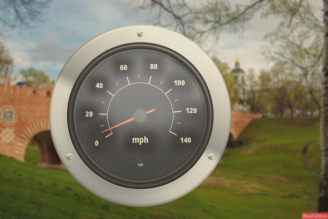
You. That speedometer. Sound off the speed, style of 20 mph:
5 mph
